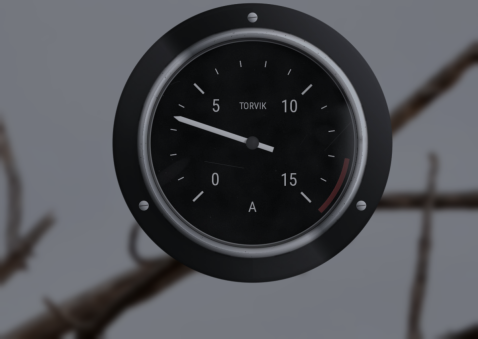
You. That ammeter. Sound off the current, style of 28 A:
3.5 A
